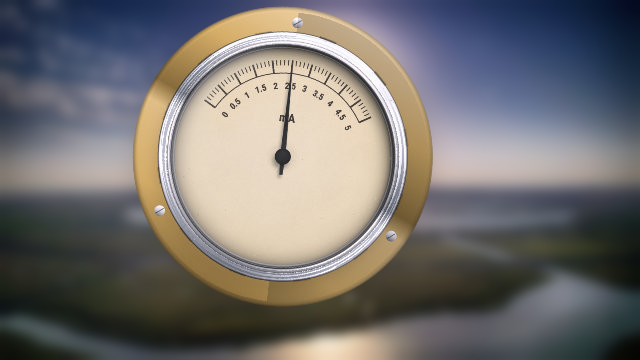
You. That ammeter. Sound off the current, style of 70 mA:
2.5 mA
